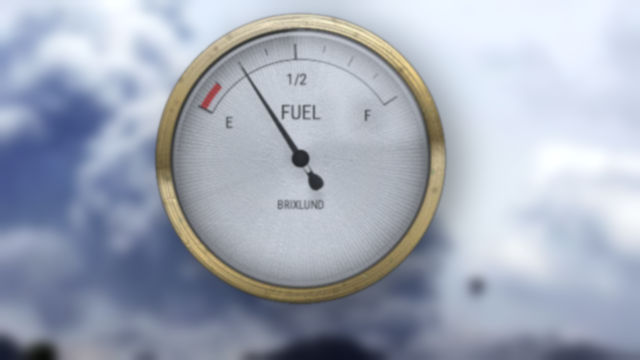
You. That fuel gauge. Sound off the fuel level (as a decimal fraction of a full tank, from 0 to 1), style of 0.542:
0.25
